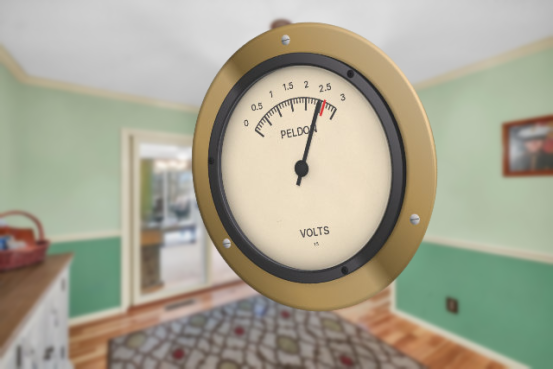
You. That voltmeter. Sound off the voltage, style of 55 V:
2.5 V
